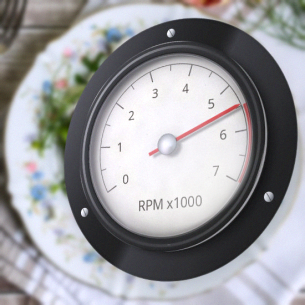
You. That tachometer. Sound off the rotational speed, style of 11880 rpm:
5500 rpm
